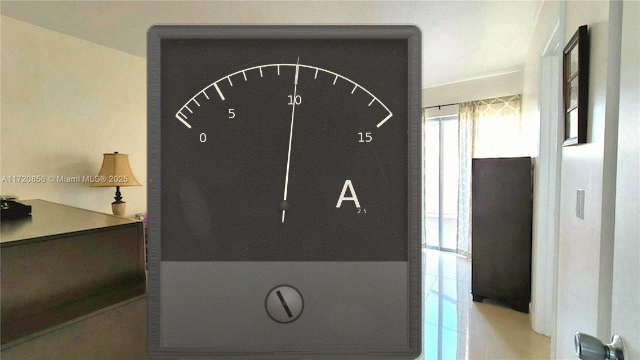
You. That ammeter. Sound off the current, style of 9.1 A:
10 A
